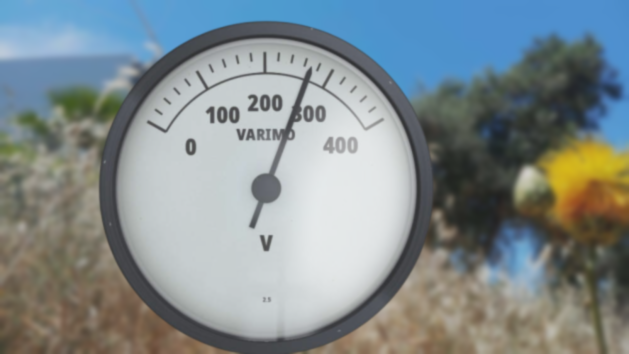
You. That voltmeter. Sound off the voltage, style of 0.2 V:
270 V
